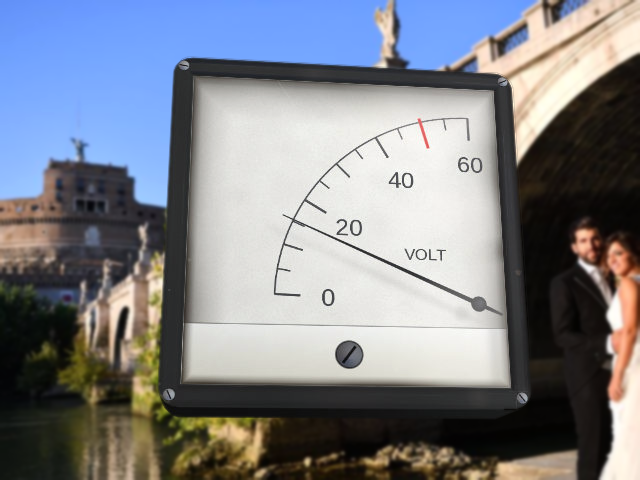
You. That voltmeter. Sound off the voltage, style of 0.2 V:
15 V
